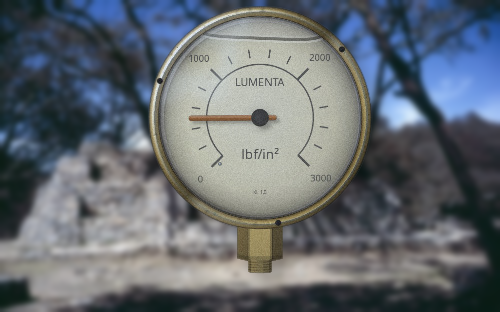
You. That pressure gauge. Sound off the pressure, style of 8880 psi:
500 psi
